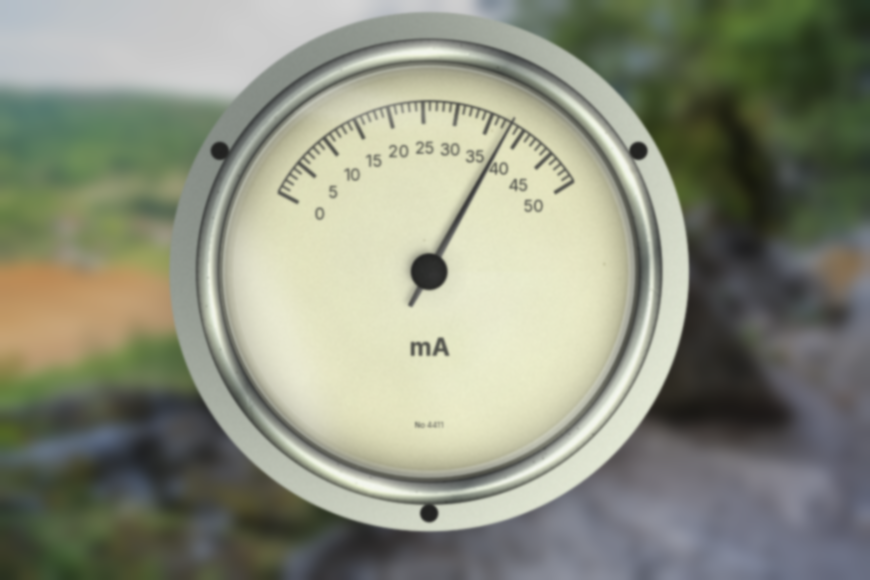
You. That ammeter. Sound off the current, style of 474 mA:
38 mA
